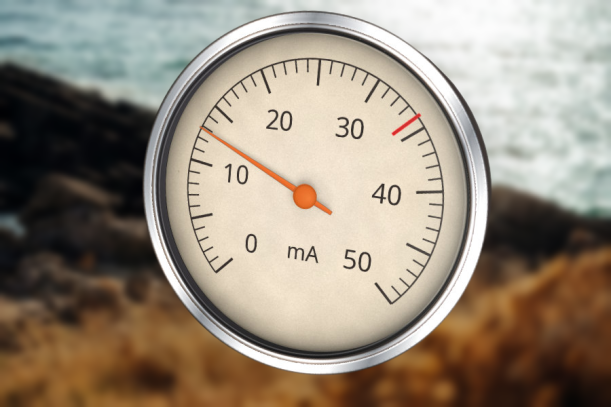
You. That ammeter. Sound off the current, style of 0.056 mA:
13 mA
